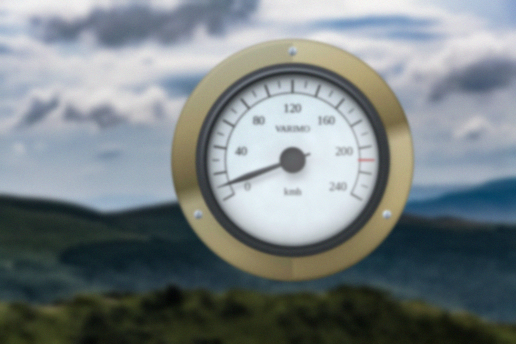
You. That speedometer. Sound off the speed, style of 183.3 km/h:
10 km/h
